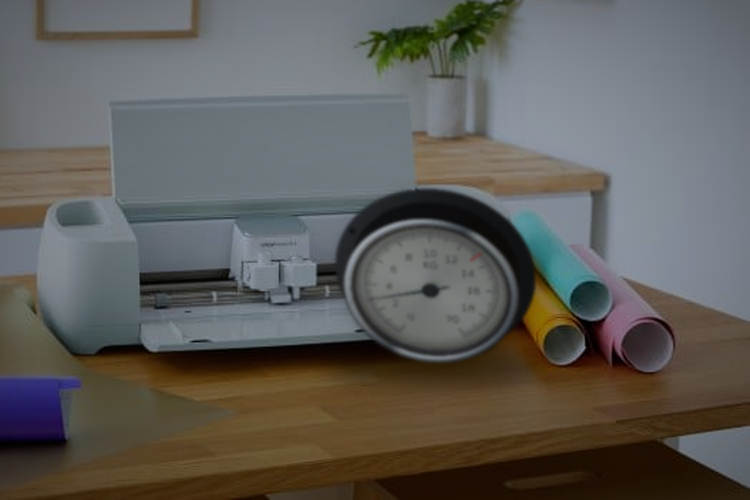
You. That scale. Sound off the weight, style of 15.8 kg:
3 kg
